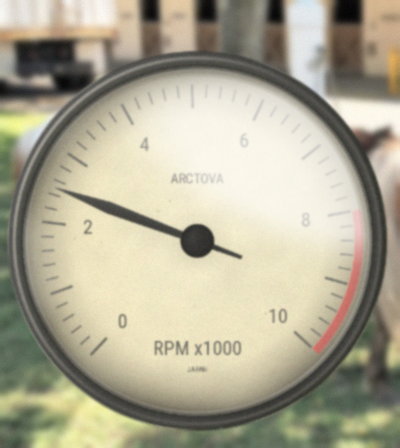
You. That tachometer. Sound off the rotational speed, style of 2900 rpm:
2500 rpm
